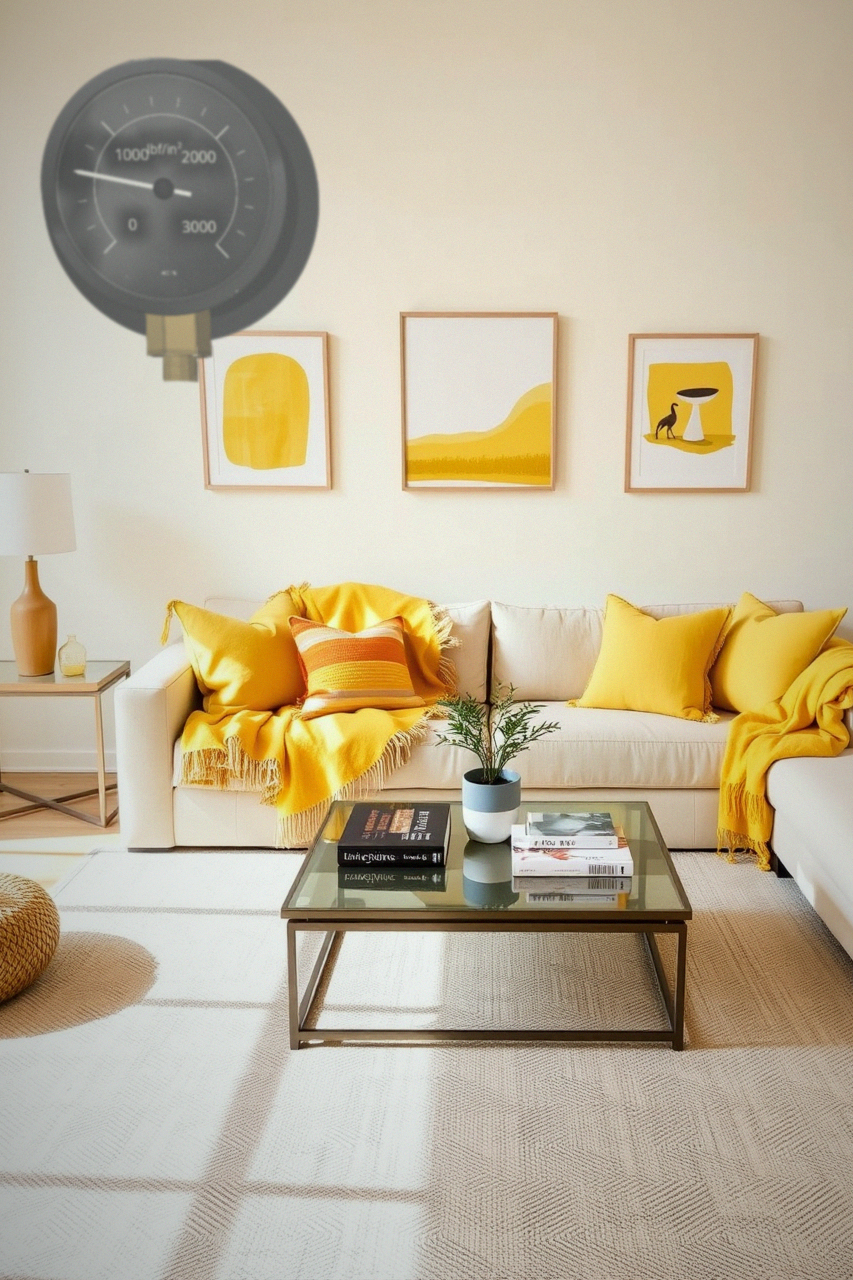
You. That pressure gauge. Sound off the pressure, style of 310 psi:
600 psi
